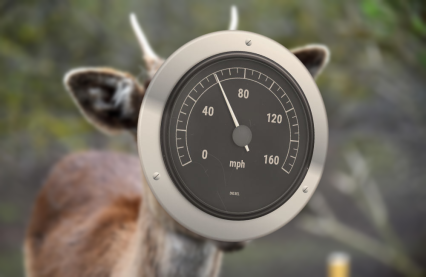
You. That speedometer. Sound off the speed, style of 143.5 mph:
60 mph
